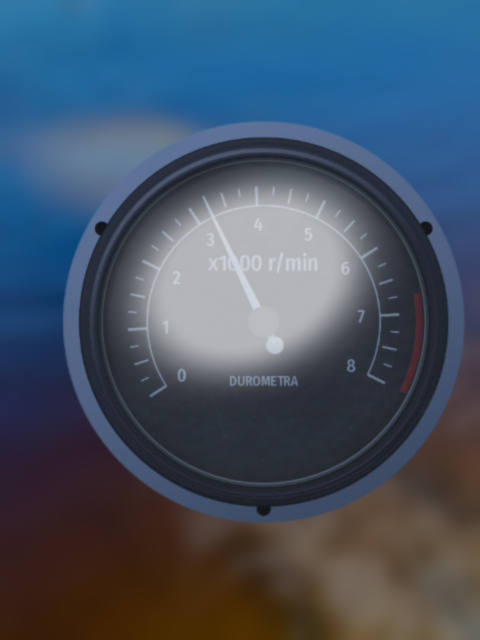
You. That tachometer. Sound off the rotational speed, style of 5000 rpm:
3250 rpm
